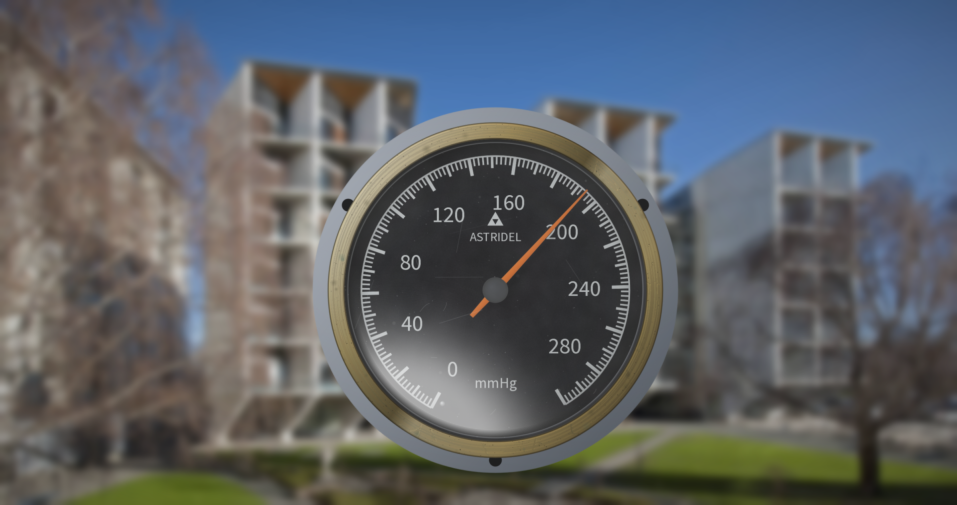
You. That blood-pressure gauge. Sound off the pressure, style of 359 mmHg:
194 mmHg
